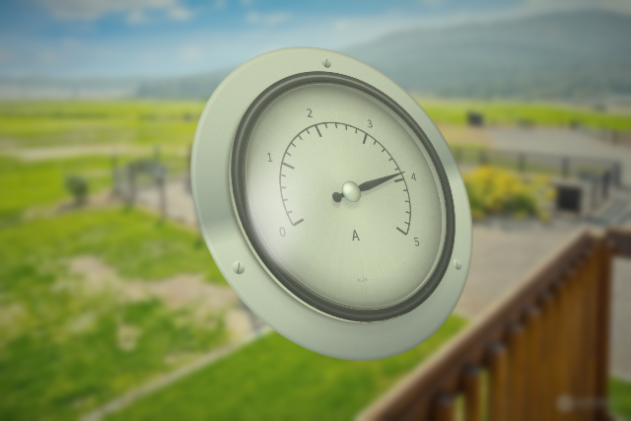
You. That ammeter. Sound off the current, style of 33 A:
3.9 A
